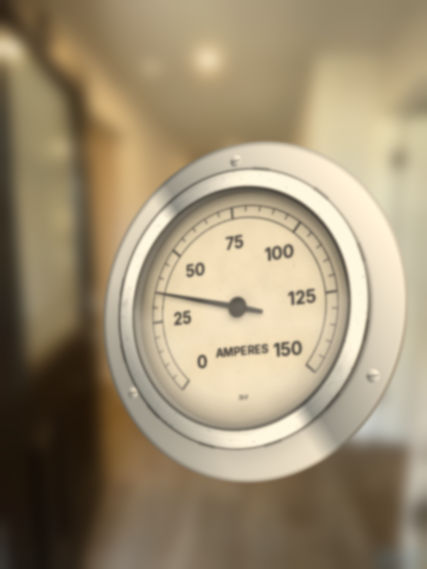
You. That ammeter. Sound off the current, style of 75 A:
35 A
